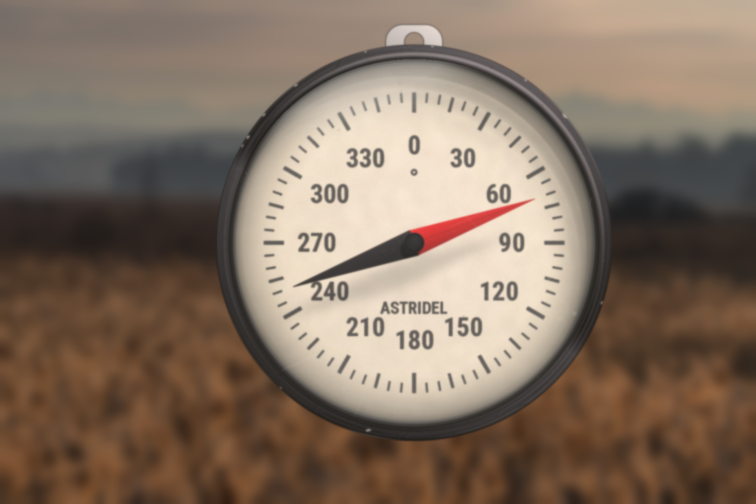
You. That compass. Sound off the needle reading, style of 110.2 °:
70 °
